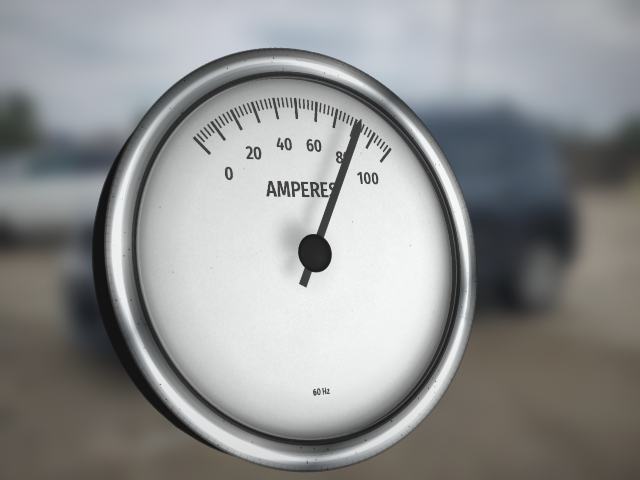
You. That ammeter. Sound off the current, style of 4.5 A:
80 A
